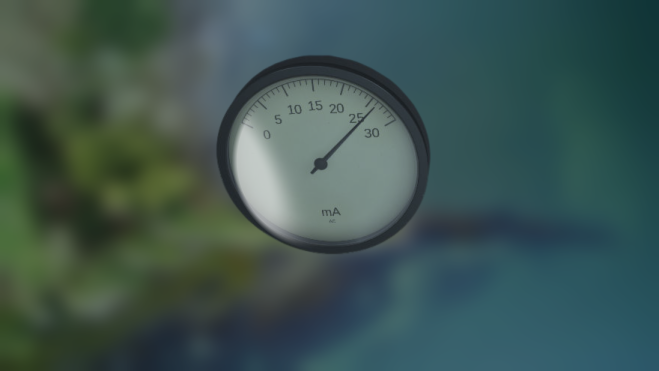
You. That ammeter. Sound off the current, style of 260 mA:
26 mA
